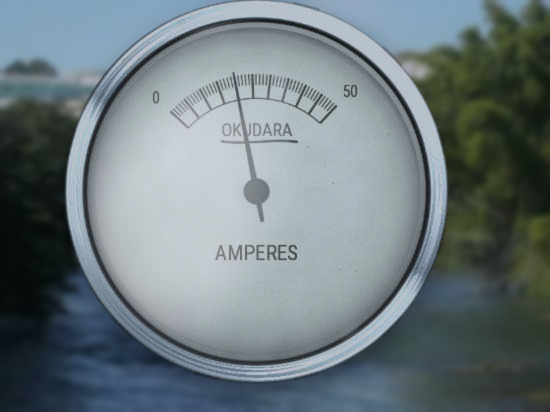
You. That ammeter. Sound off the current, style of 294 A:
20 A
